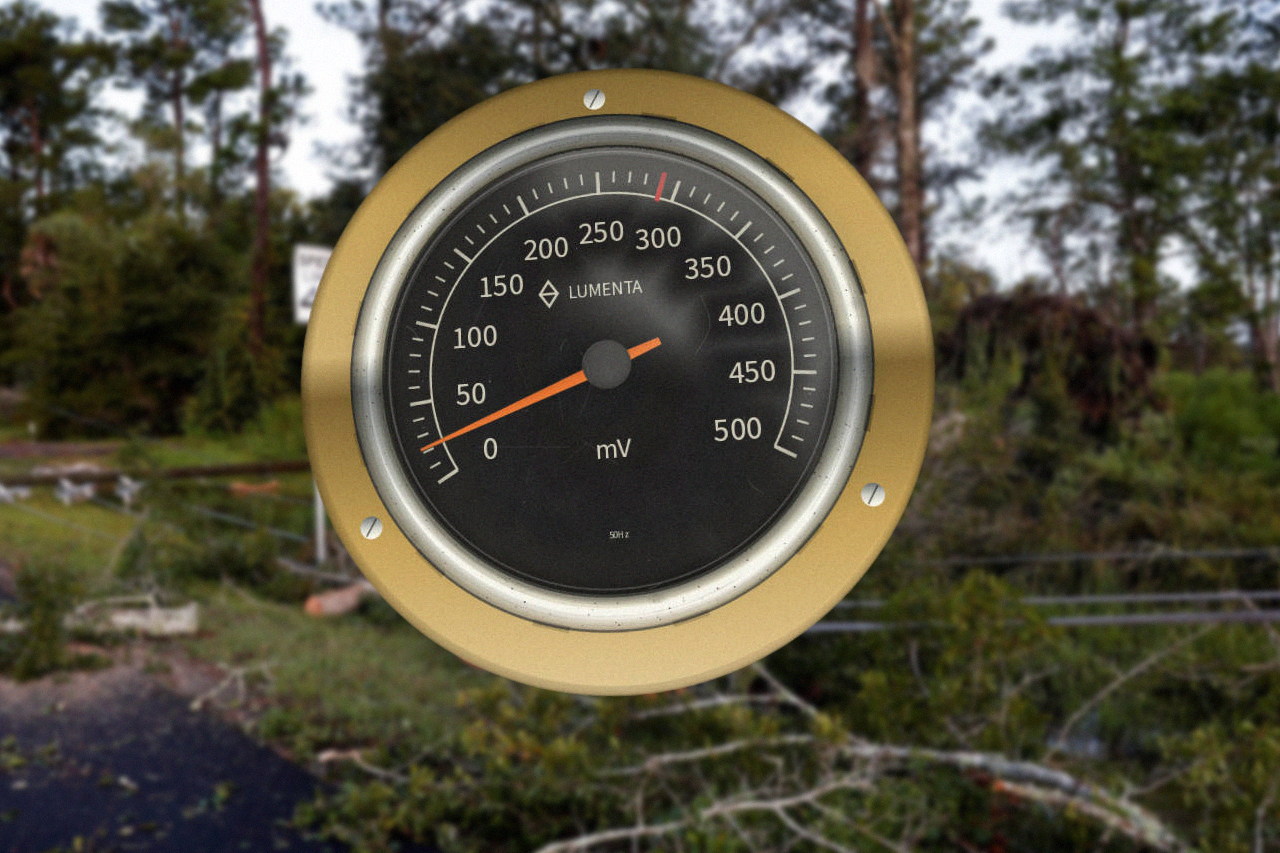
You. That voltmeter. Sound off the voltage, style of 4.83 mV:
20 mV
